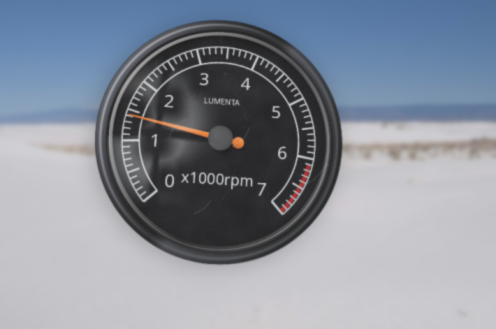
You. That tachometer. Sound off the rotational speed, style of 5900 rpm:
1400 rpm
